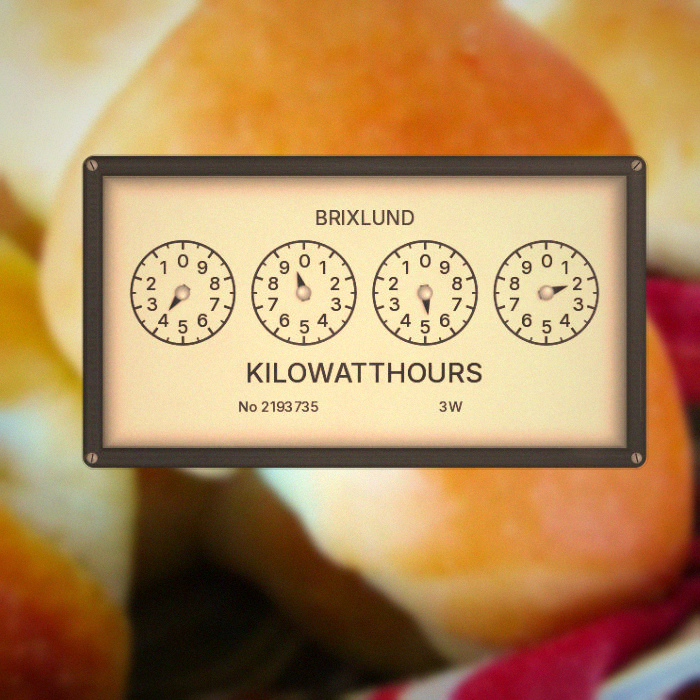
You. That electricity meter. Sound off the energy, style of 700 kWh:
3952 kWh
